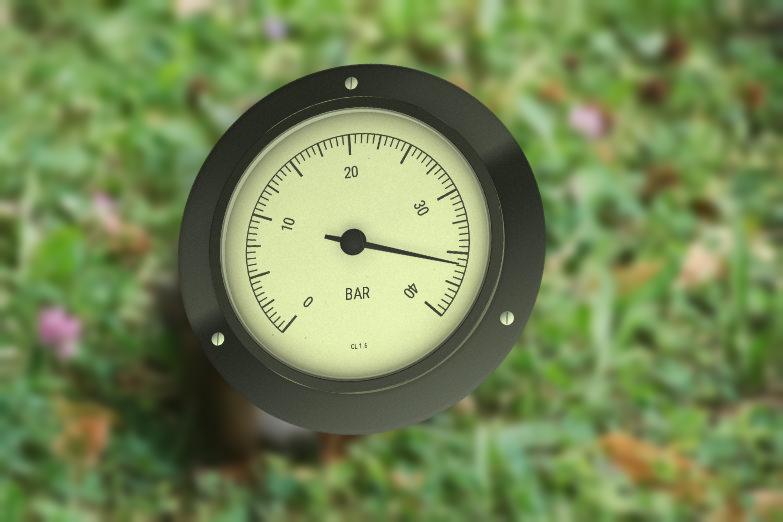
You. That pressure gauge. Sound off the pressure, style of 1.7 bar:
36 bar
